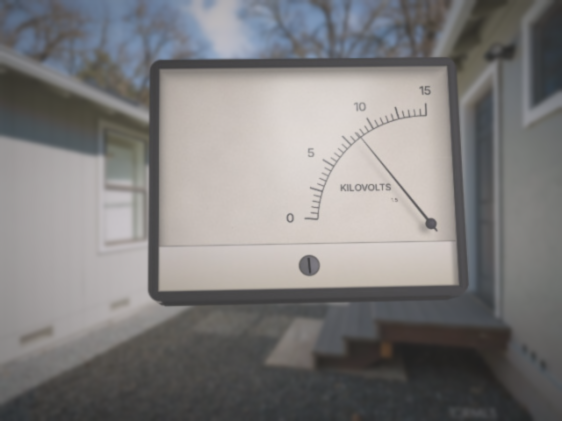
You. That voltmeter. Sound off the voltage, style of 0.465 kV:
8.5 kV
